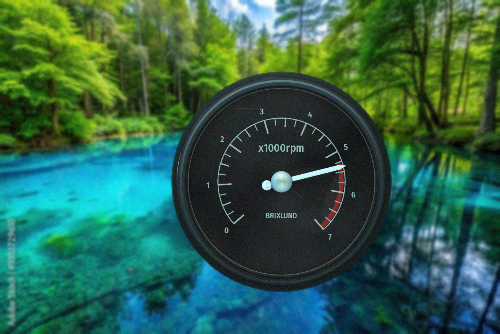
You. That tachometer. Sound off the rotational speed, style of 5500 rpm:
5375 rpm
